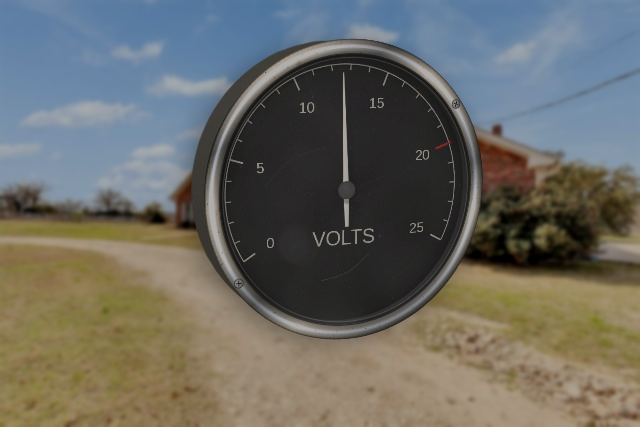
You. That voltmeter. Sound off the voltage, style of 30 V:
12.5 V
